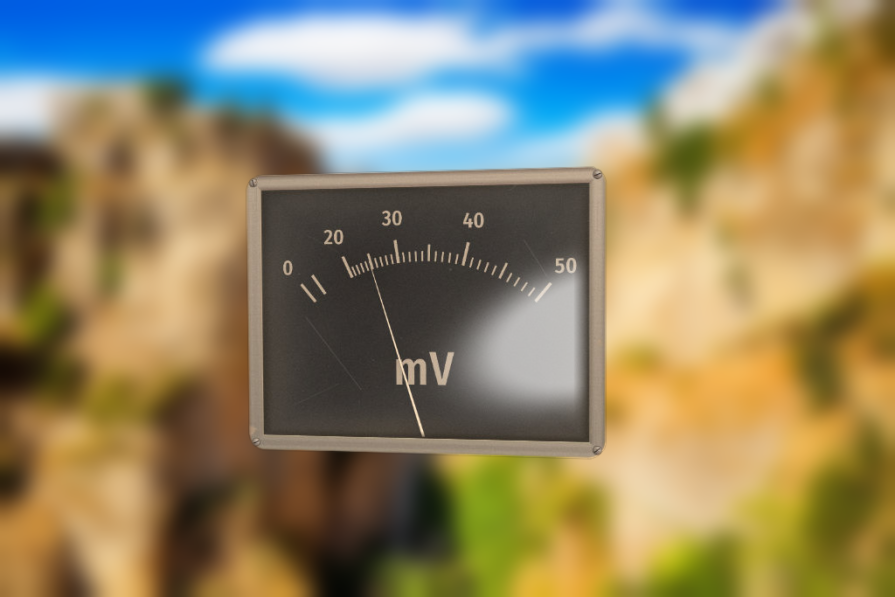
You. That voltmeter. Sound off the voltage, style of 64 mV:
25 mV
